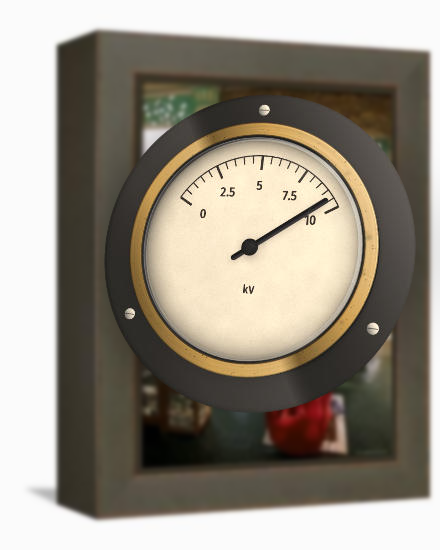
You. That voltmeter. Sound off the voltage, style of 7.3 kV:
9.5 kV
